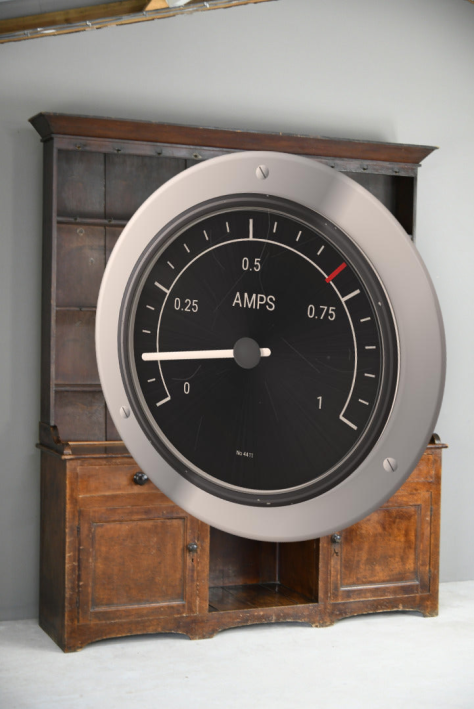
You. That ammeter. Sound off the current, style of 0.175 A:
0.1 A
